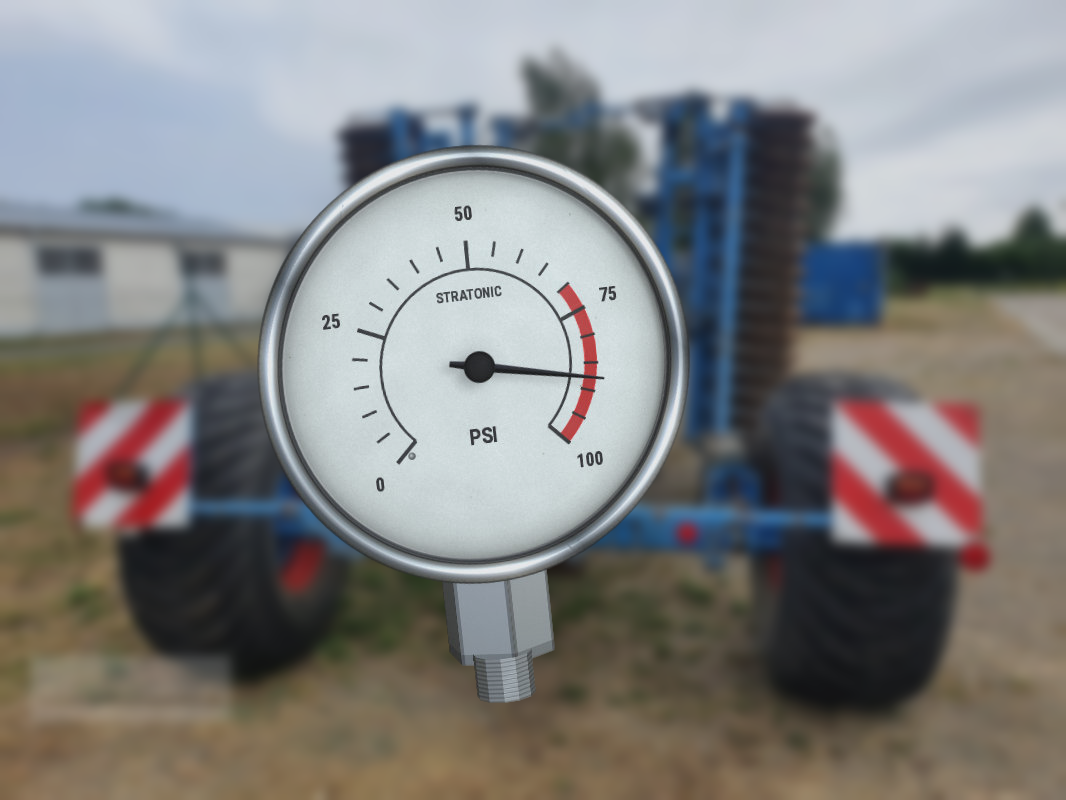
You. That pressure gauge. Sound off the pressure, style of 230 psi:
87.5 psi
